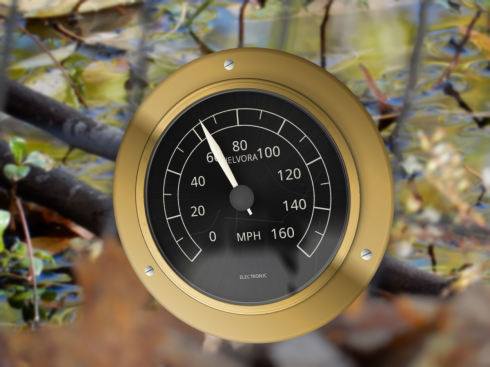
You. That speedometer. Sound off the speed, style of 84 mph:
65 mph
